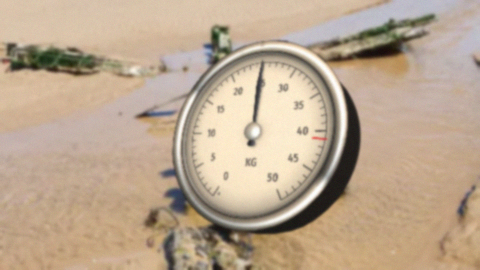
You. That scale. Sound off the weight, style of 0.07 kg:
25 kg
